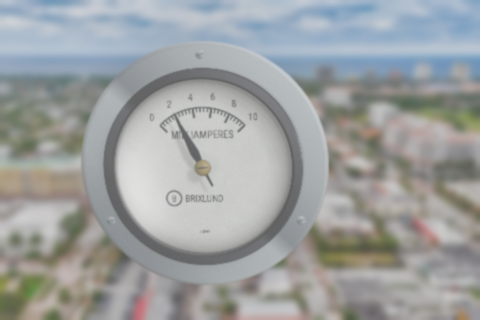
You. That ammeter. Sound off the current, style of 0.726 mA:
2 mA
